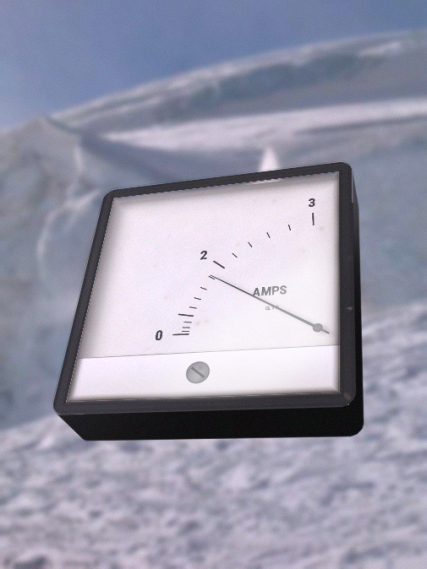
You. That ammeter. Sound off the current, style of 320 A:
1.8 A
